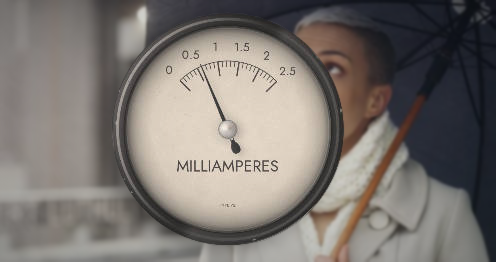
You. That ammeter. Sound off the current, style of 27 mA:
0.6 mA
